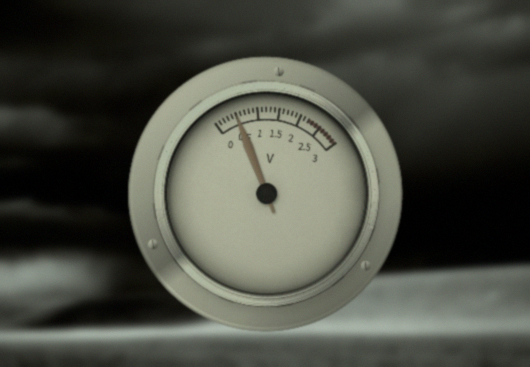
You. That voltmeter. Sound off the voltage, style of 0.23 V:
0.5 V
